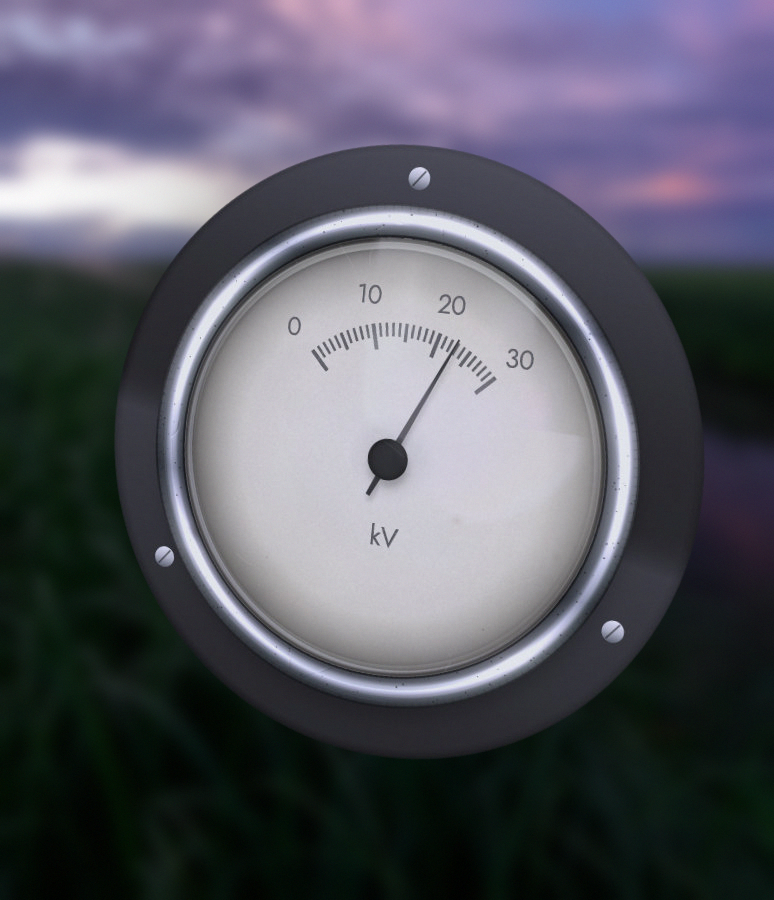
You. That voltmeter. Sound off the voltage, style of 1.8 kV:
23 kV
